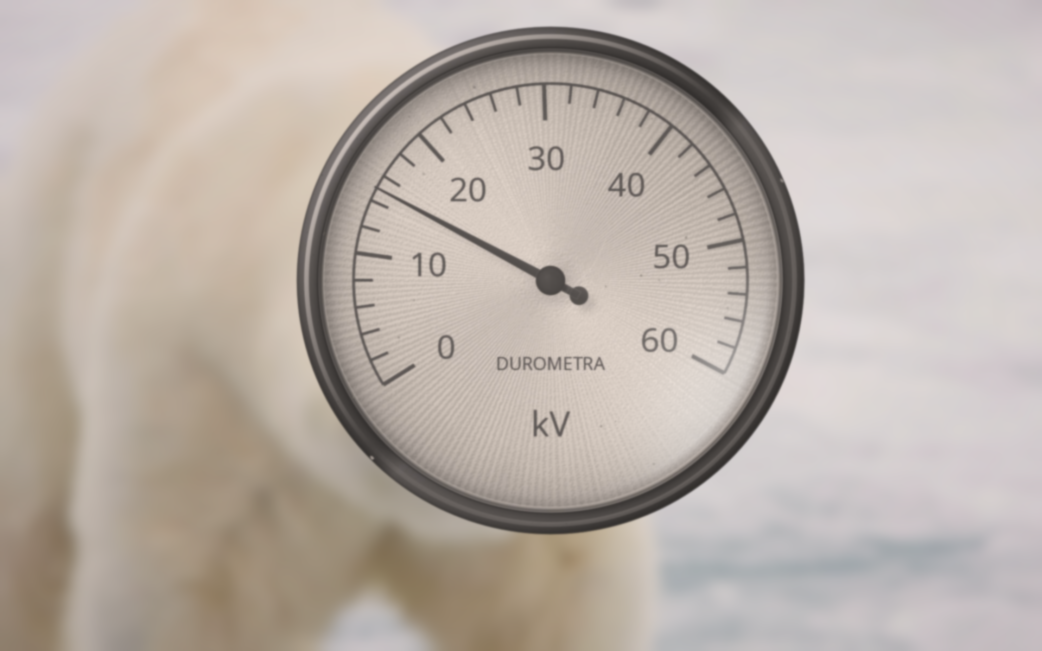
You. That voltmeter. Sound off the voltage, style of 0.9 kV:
15 kV
